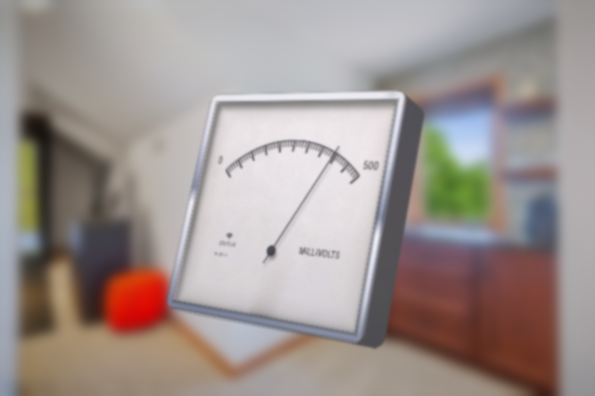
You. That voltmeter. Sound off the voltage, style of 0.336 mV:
400 mV
